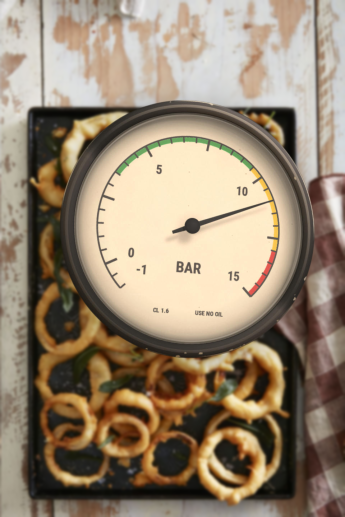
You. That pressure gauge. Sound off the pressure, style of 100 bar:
11 bar
